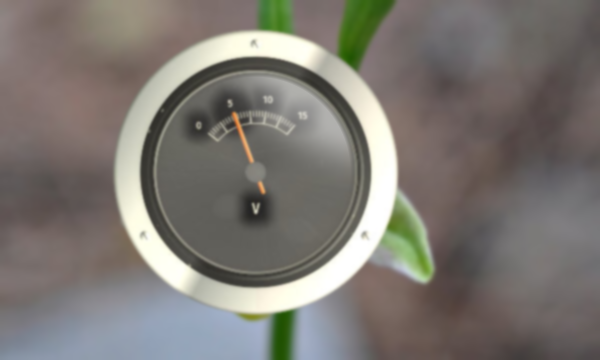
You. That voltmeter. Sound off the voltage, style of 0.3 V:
5 V
